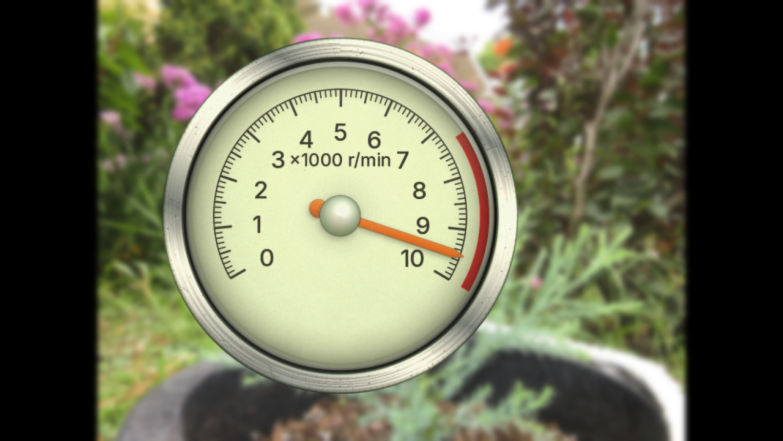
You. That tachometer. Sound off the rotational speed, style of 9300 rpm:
9500 rpm
